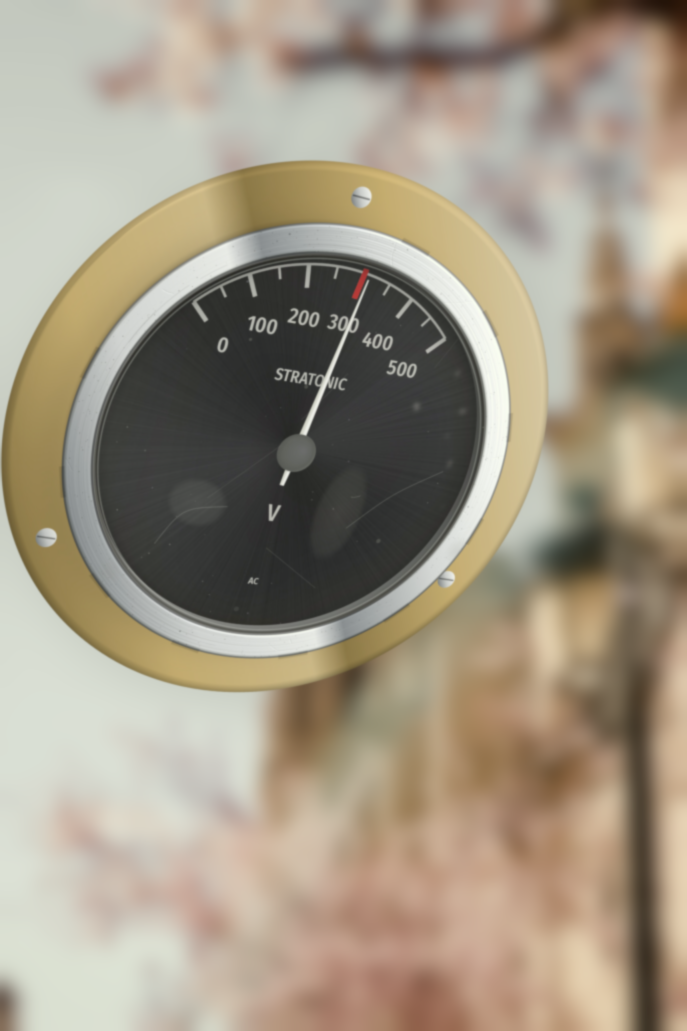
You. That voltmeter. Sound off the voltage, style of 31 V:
300 V
